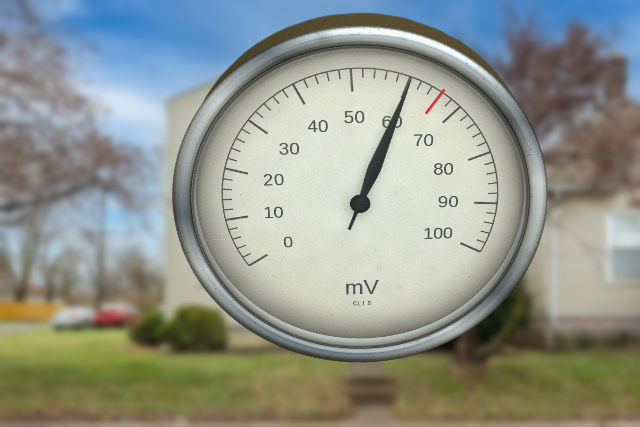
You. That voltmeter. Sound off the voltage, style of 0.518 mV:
60 mV
